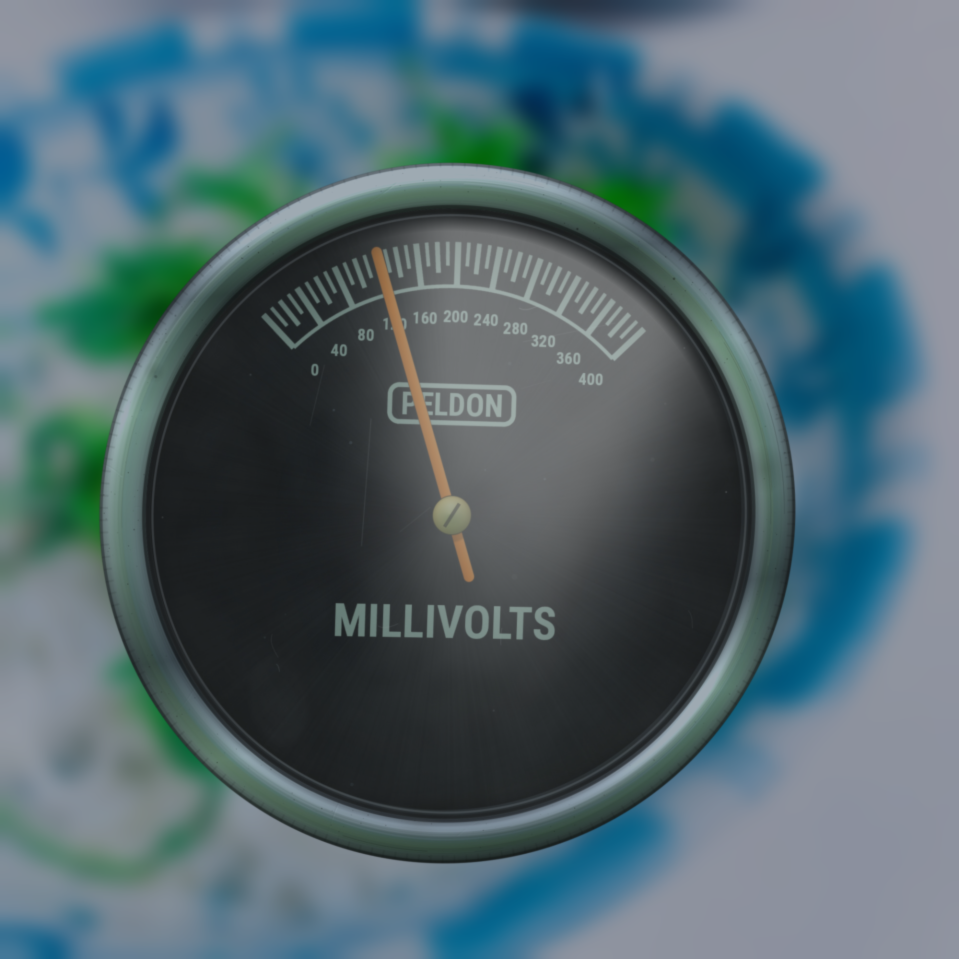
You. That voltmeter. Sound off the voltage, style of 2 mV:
120 mV
